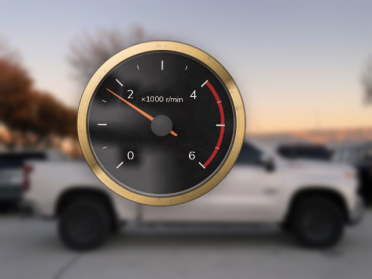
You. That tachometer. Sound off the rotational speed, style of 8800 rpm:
1750 rpm
